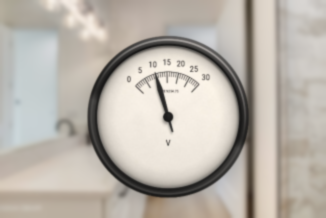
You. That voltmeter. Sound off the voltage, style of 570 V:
10 V
